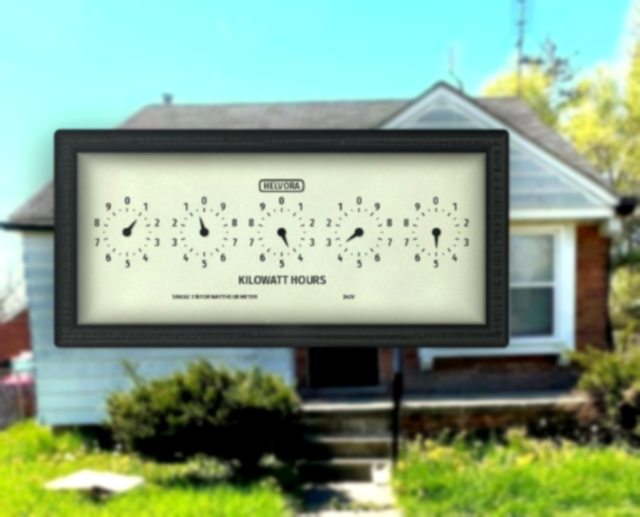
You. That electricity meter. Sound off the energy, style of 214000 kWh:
10435 kWh
